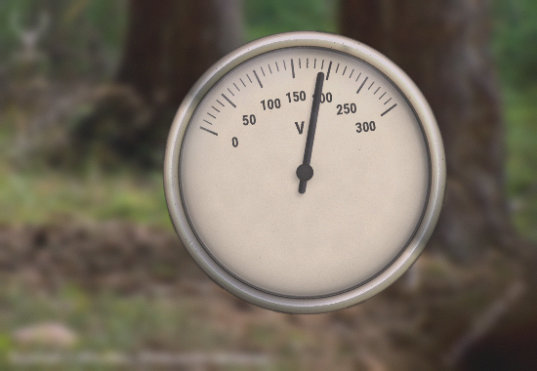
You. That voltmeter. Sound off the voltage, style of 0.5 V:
190 V
